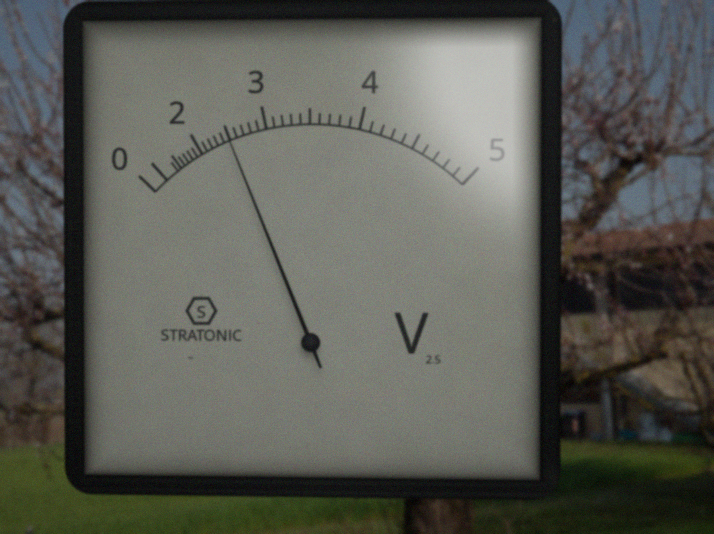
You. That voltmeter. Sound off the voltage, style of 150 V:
2.5 V
